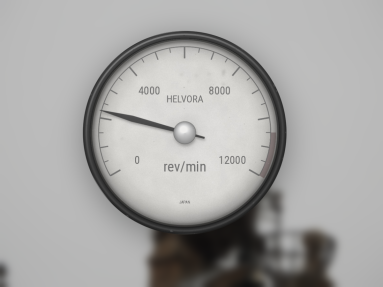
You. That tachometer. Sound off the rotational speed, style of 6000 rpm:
2250 rpm
